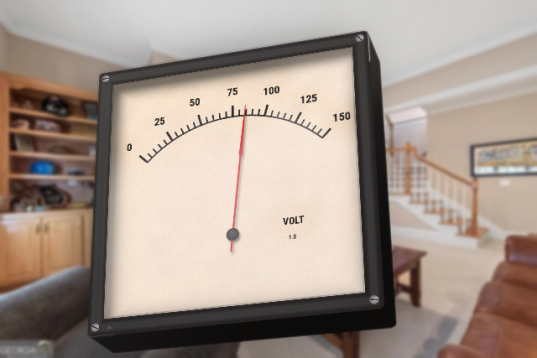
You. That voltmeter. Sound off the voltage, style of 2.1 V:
85 V
